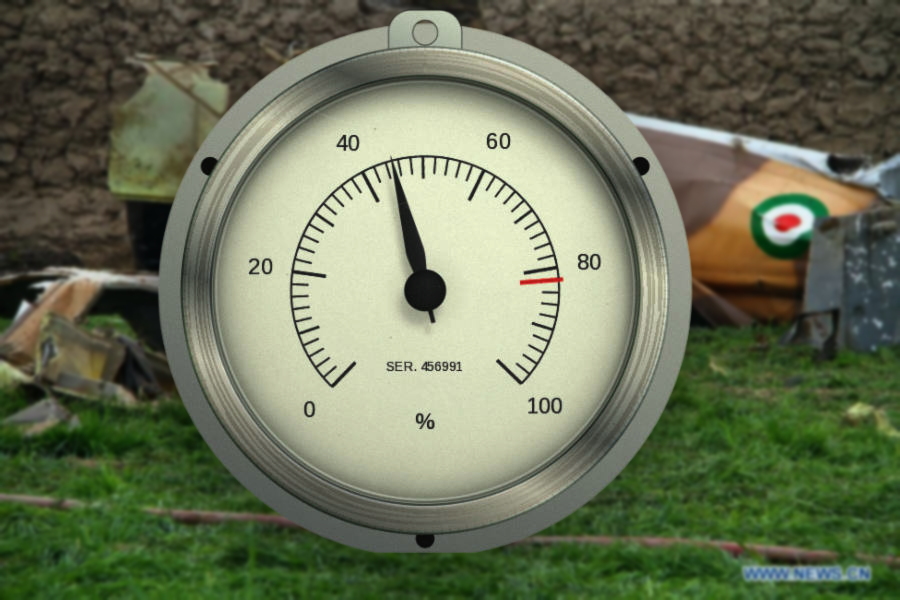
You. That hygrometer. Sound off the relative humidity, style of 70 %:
45 %
